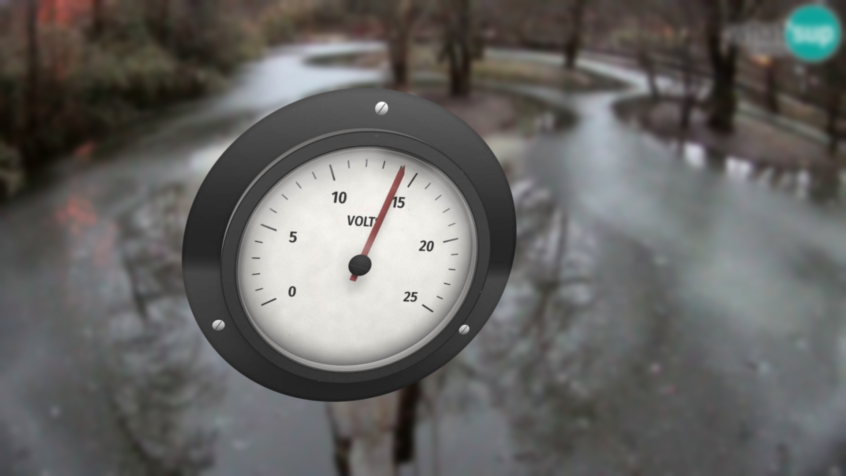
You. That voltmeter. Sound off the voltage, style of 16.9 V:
14 V
